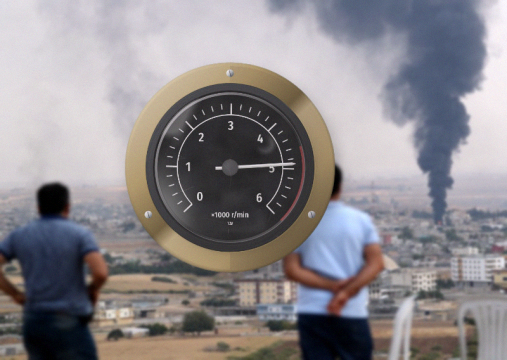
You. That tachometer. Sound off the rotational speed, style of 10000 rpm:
4900 rpm
